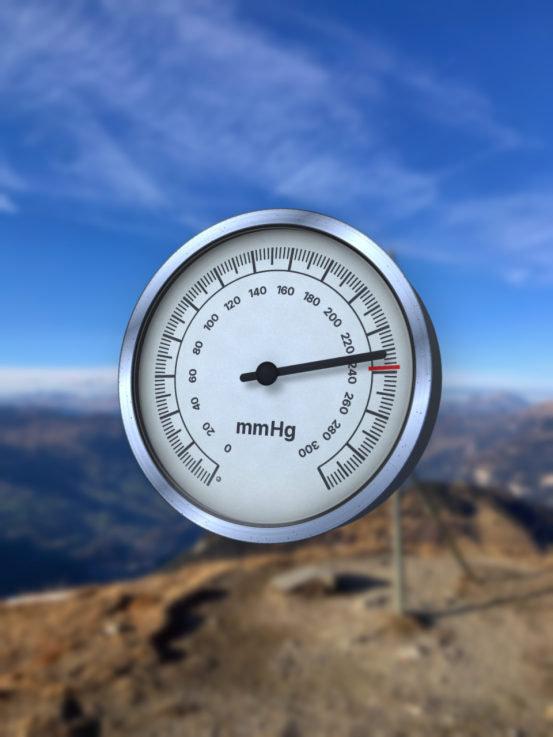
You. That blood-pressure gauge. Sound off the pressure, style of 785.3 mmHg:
232 mmHg
